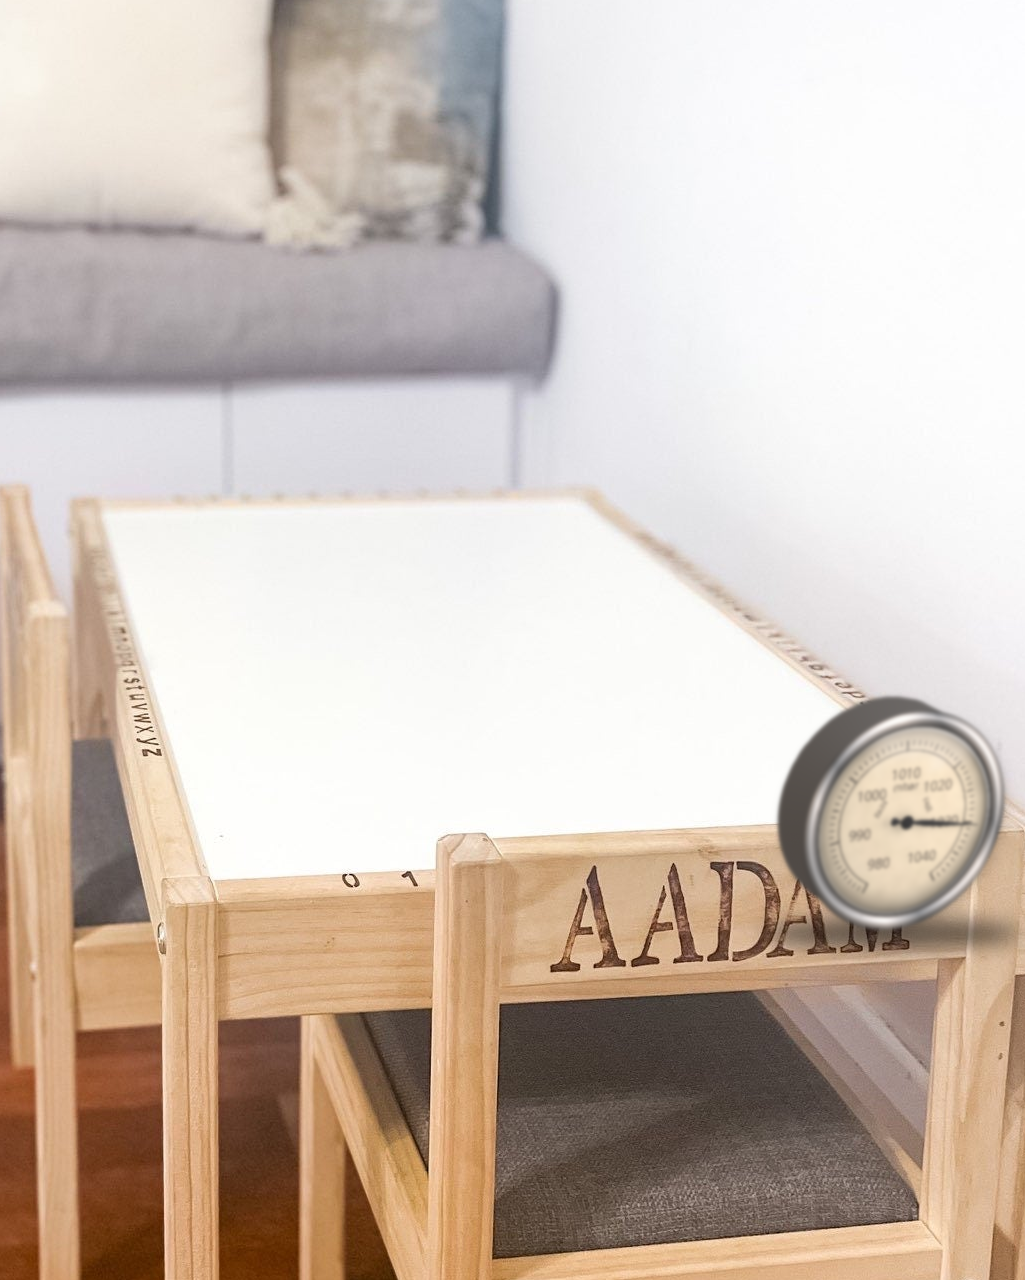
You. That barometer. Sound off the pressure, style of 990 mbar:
1030 mbar
